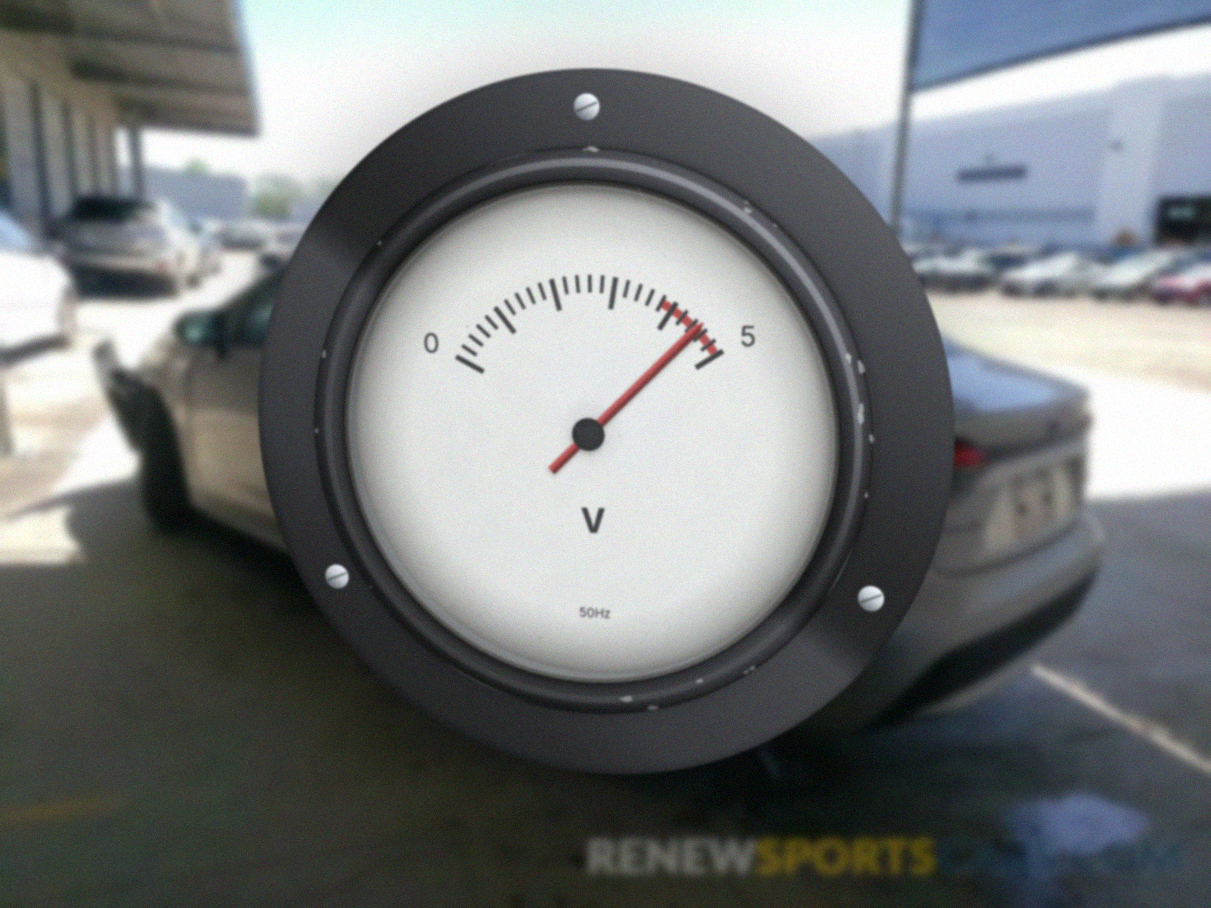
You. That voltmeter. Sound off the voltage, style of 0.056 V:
4.5 V
